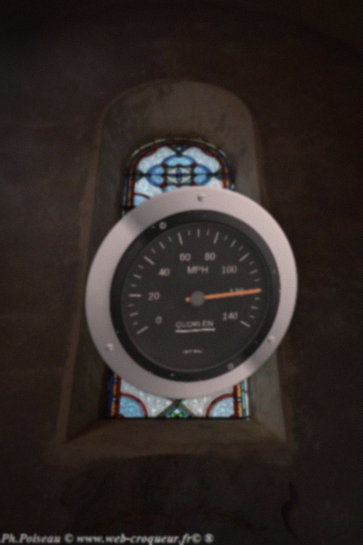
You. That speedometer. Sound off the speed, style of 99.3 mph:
120 mph
